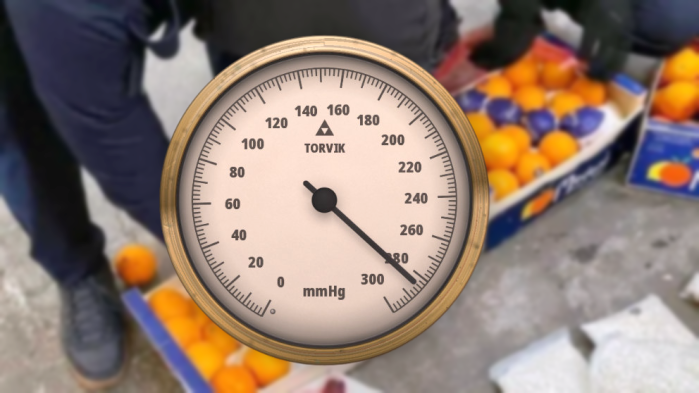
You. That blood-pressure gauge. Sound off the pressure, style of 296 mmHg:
284 mmHg
